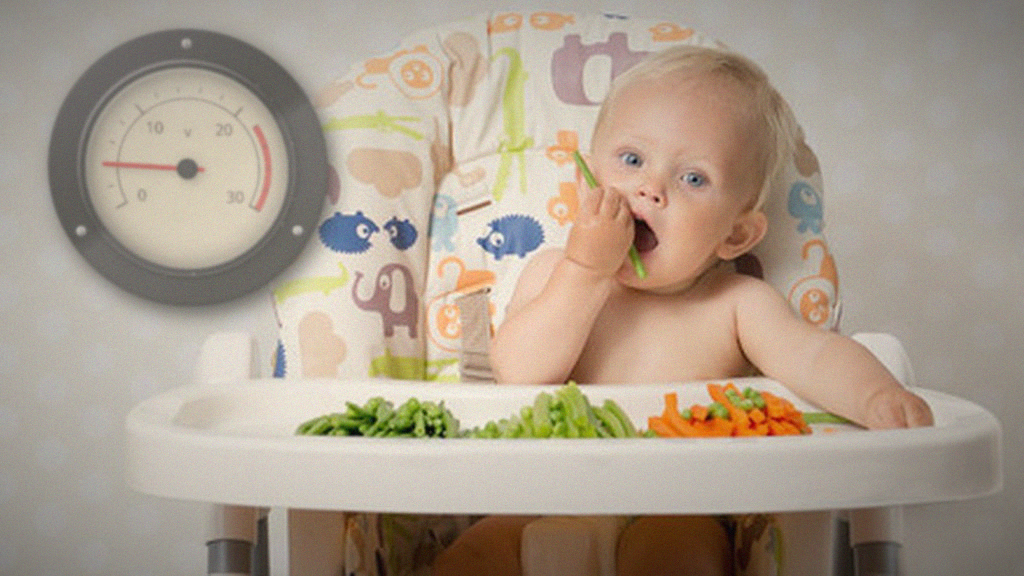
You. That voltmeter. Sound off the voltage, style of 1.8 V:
4 V
